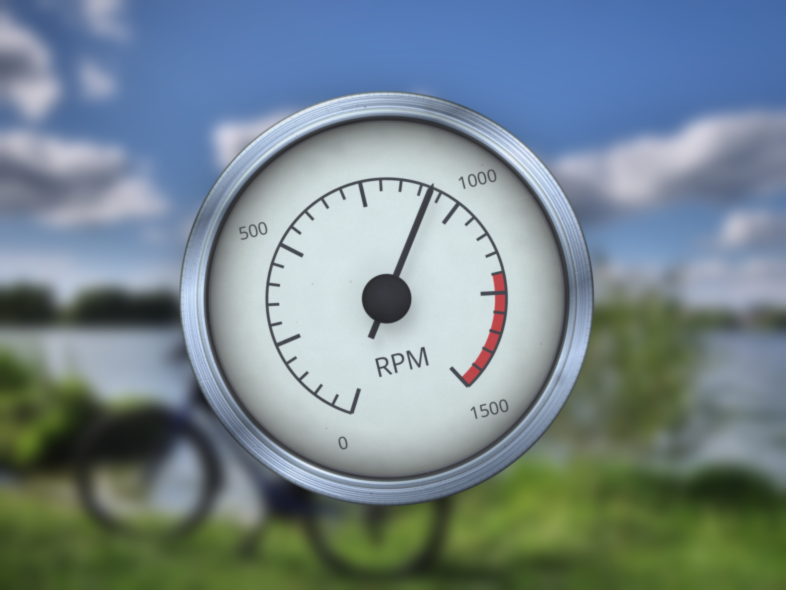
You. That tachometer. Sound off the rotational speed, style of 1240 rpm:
925 rpm
